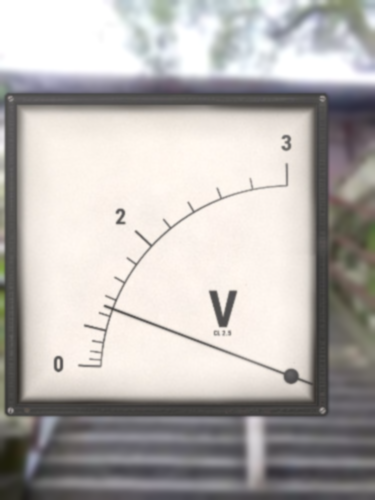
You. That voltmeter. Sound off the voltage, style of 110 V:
1.3 V
